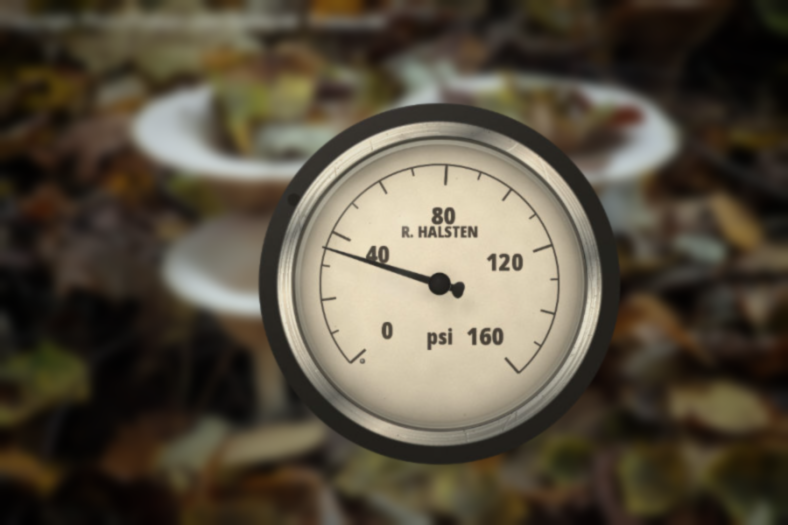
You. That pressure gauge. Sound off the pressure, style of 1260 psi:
35 psi
